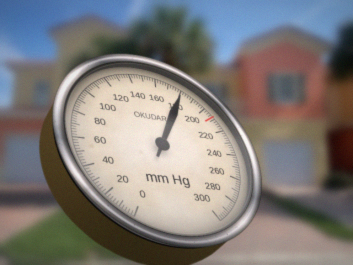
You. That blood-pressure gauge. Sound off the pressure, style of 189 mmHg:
180 mmHg
